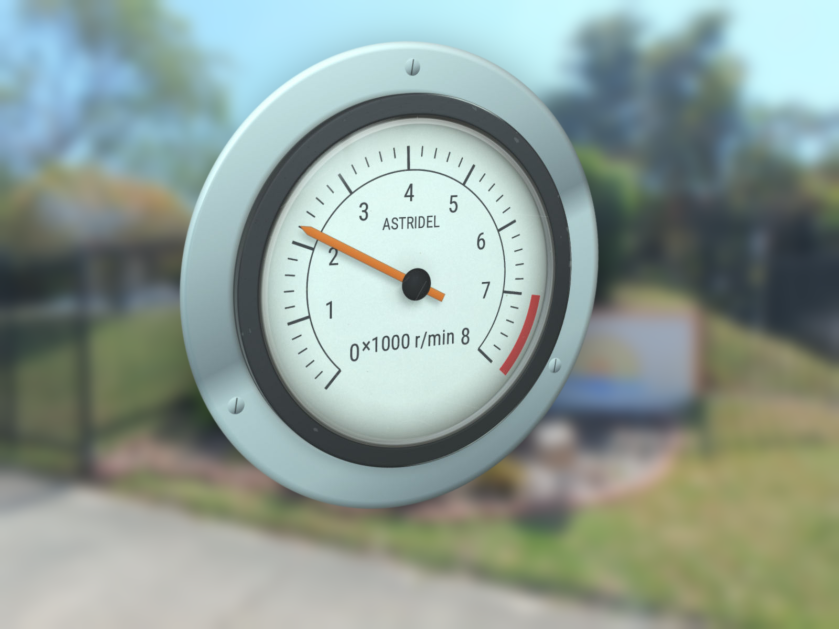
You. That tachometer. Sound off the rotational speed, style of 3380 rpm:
2200 rpm
